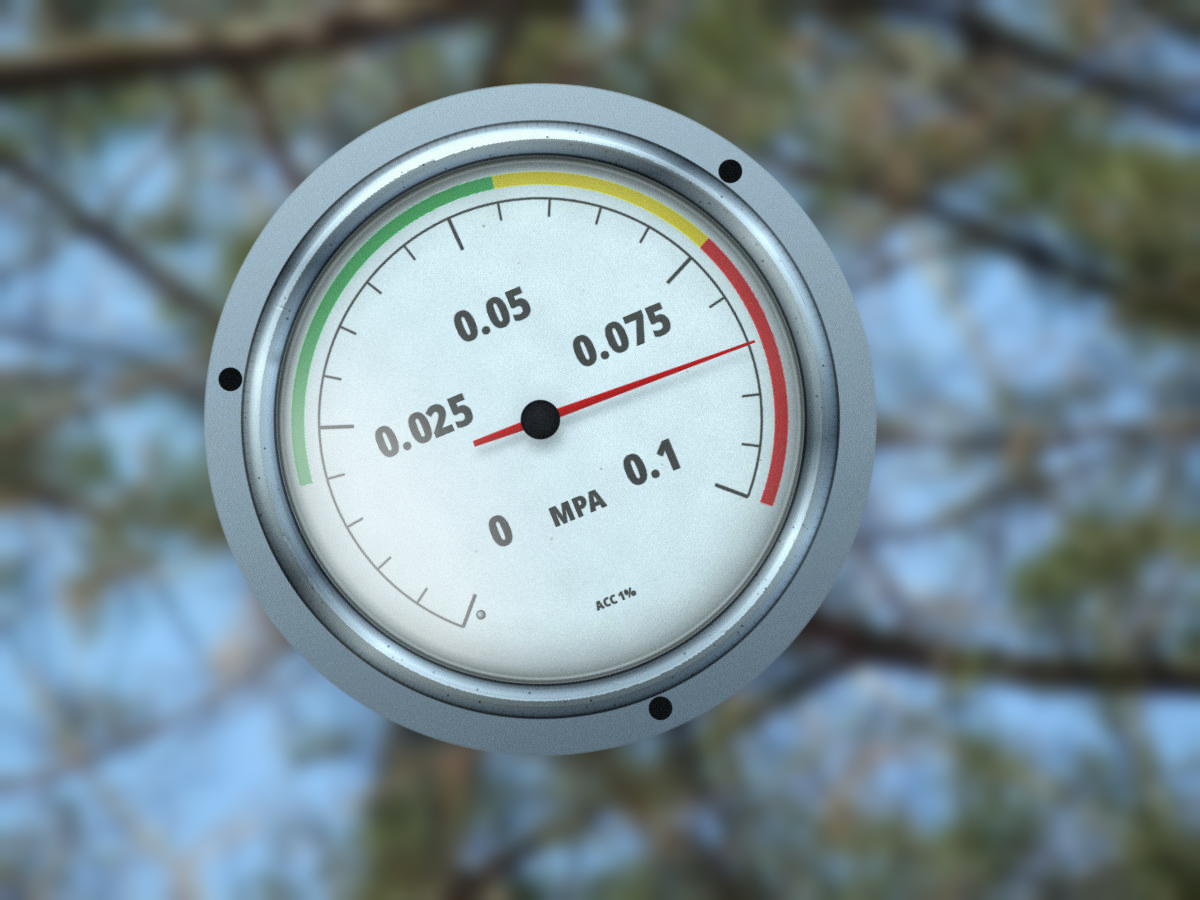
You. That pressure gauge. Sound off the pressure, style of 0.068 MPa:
0.085 MPa
